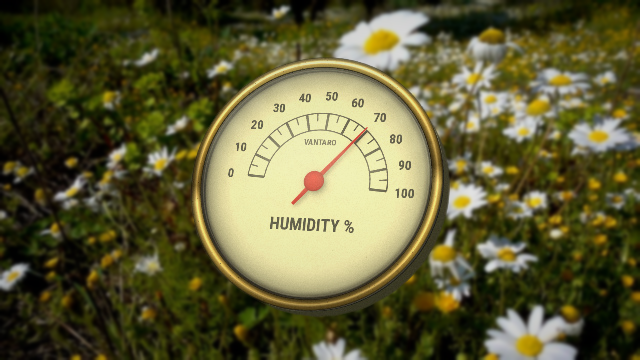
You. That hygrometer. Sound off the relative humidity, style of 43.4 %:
70 %
